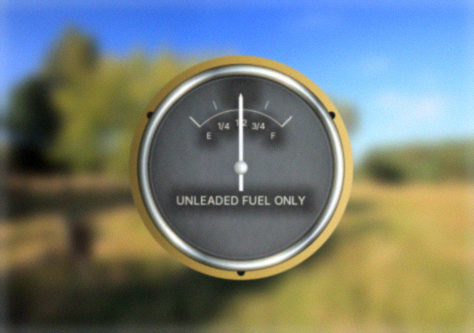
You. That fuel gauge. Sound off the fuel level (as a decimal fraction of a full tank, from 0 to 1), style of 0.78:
0.5
